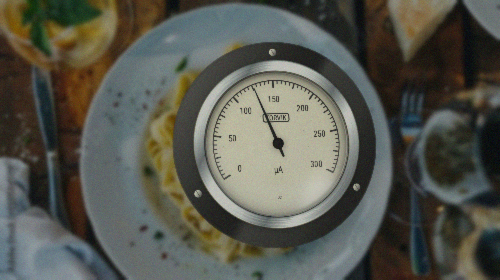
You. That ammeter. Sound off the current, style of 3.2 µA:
125 µA
